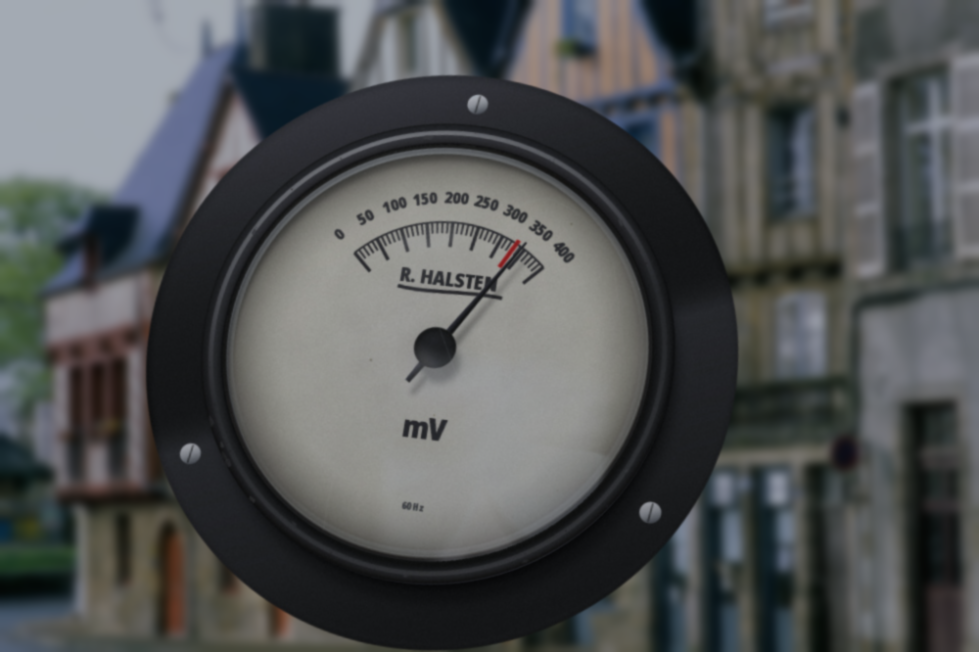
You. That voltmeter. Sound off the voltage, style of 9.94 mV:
350 mV
